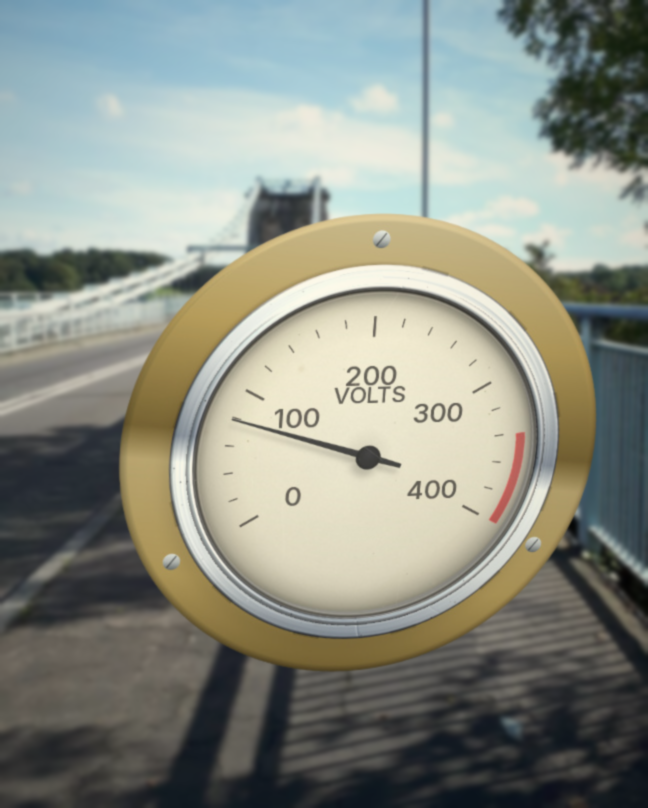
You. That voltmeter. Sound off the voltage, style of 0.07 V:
80 V
